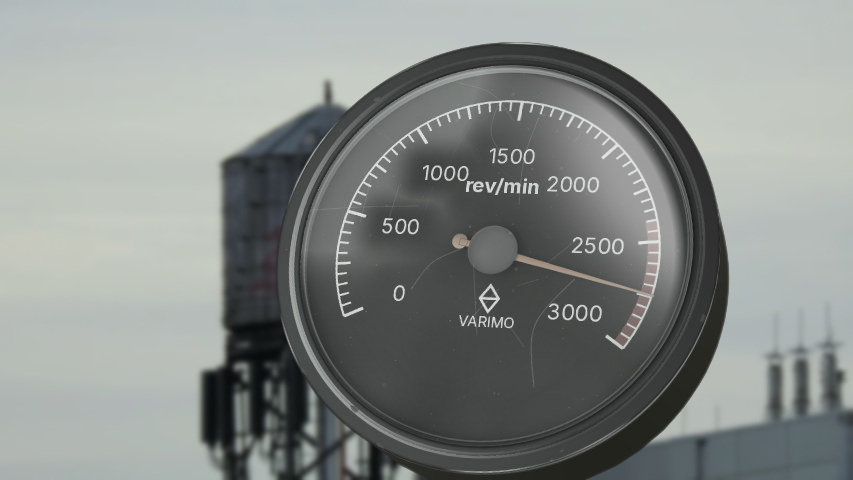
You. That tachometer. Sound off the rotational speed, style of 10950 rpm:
2750 rpm
